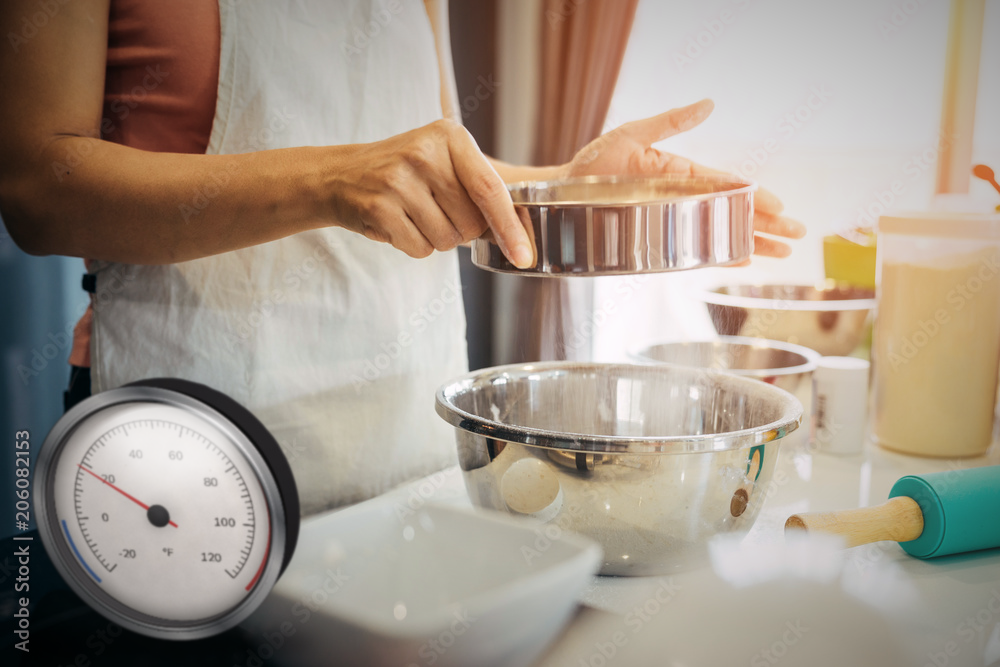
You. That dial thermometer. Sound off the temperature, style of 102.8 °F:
20 °F
